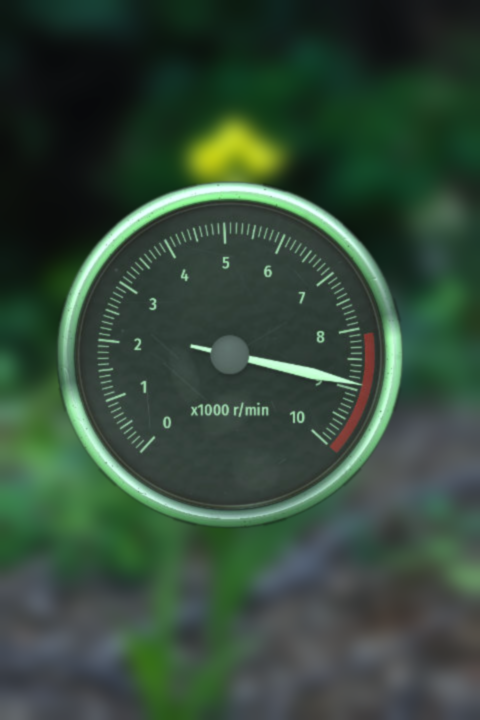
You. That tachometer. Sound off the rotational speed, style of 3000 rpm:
8900 rpm
